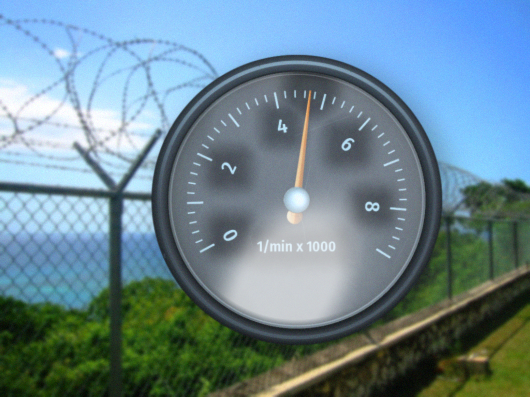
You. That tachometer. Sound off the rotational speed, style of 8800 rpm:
4700 rpm
